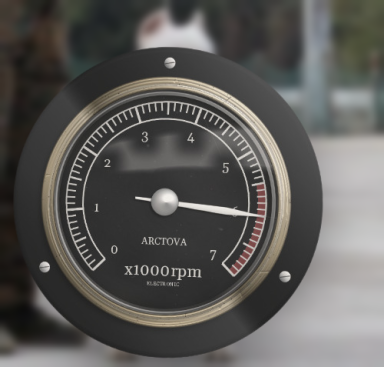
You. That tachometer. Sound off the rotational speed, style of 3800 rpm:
6000 rpm
